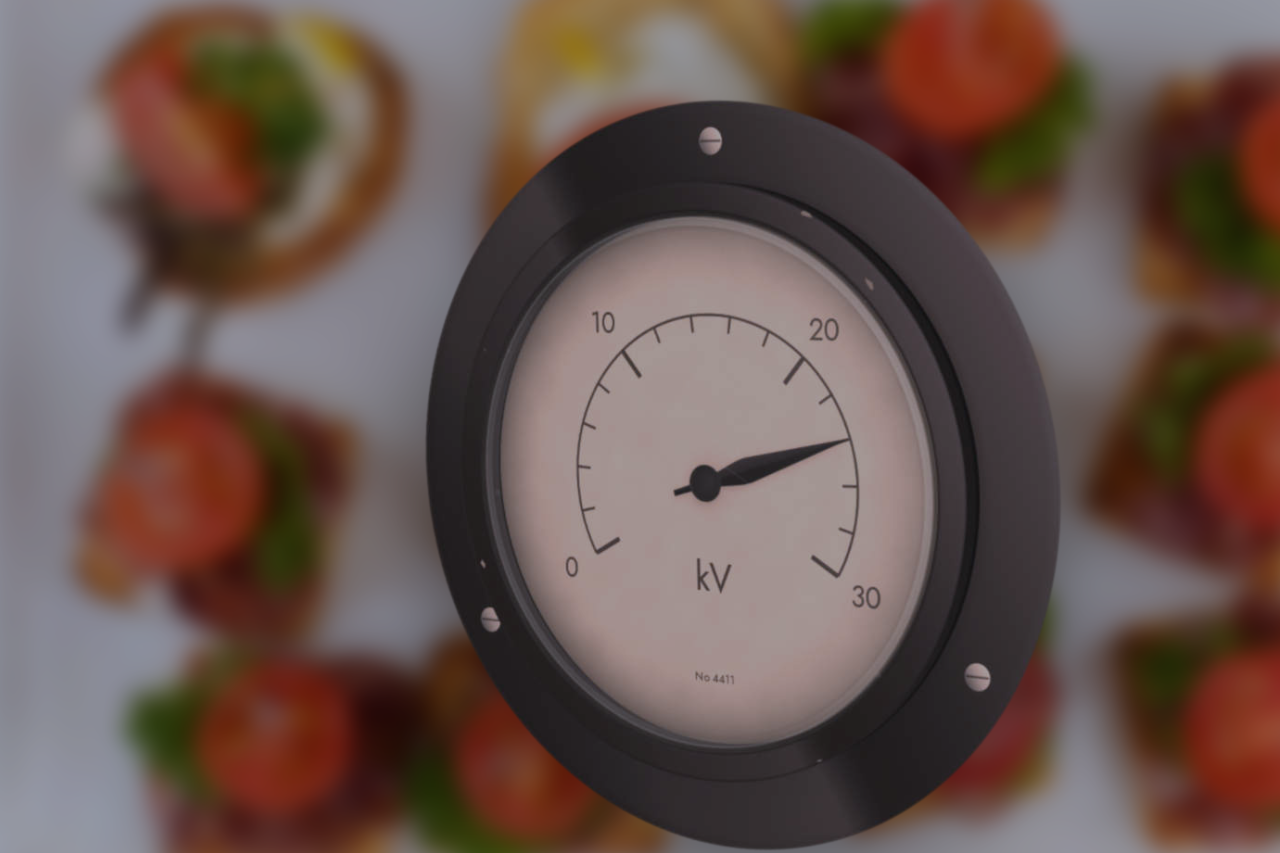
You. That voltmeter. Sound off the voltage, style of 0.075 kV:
24 kV
